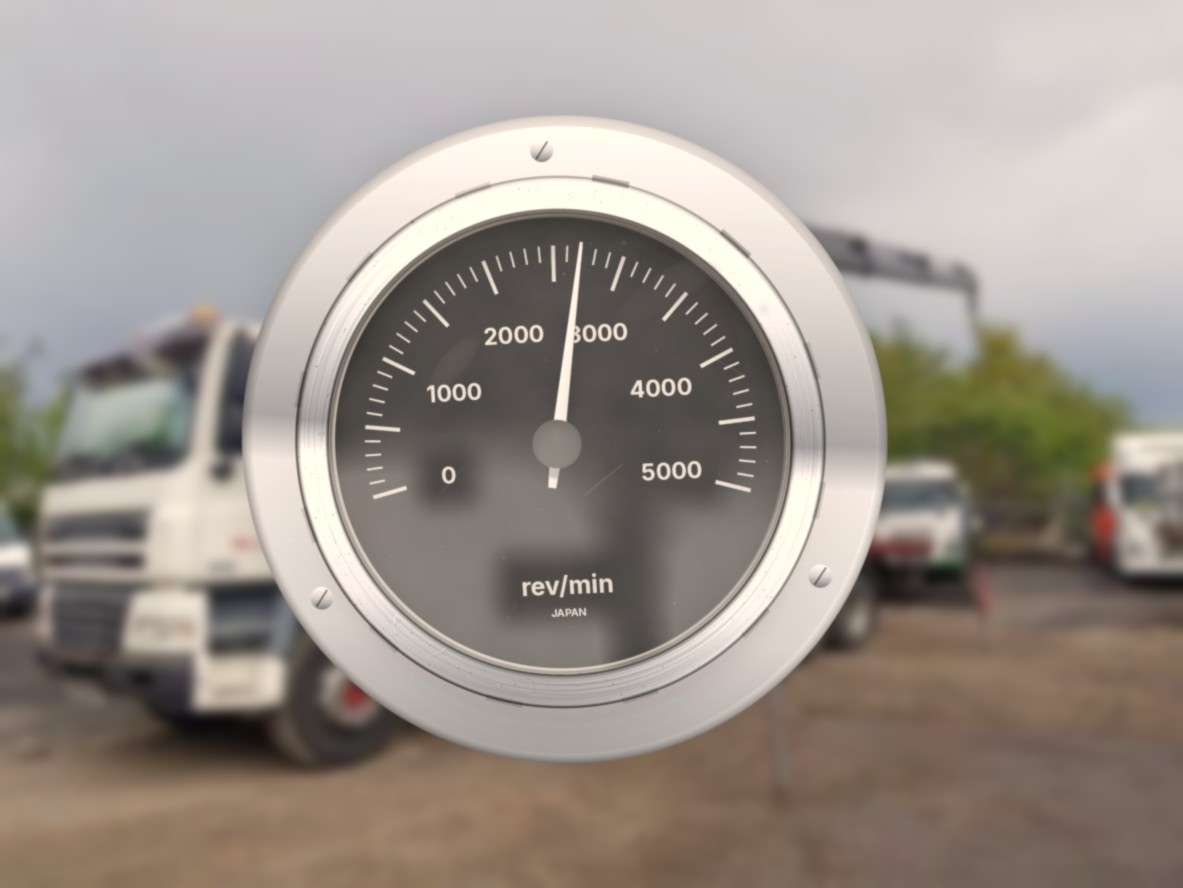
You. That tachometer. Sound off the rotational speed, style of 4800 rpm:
2700 rpm
